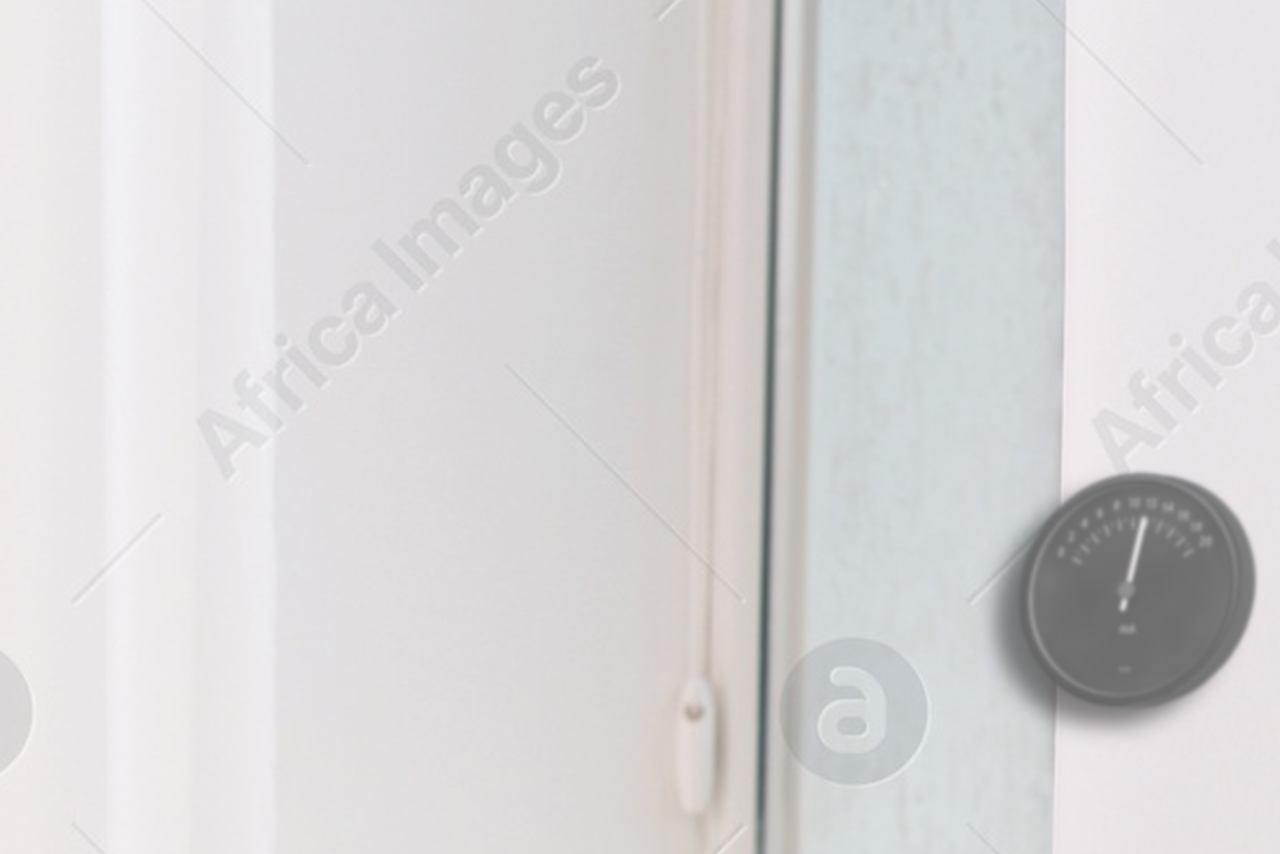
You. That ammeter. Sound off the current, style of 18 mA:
12 mA
